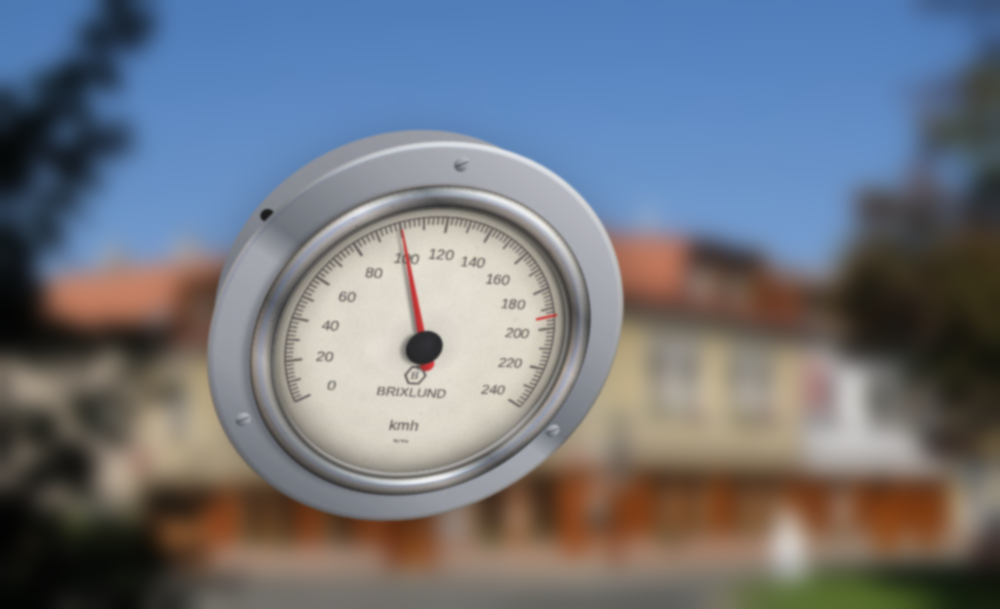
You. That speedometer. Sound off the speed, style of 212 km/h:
100 km/h
